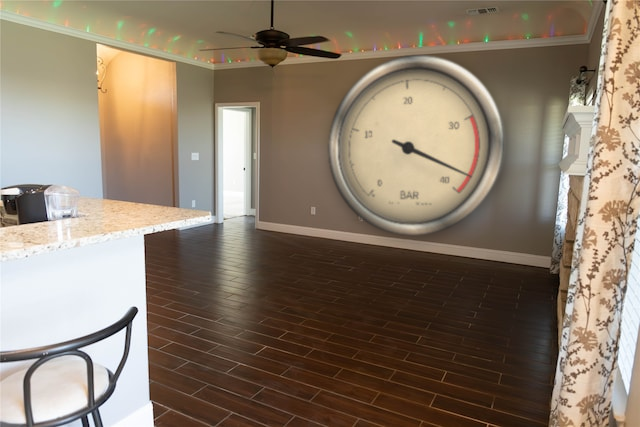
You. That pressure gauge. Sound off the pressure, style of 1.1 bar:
37.5 bar
